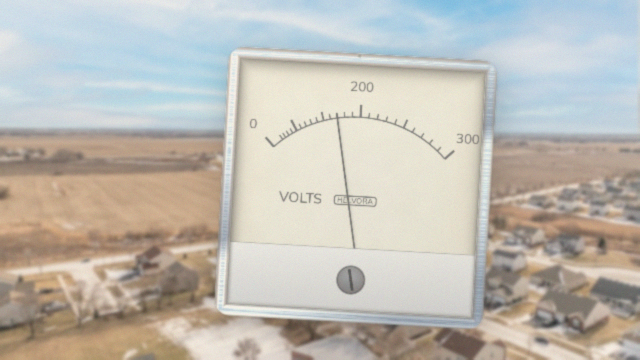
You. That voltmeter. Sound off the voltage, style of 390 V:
170 V
